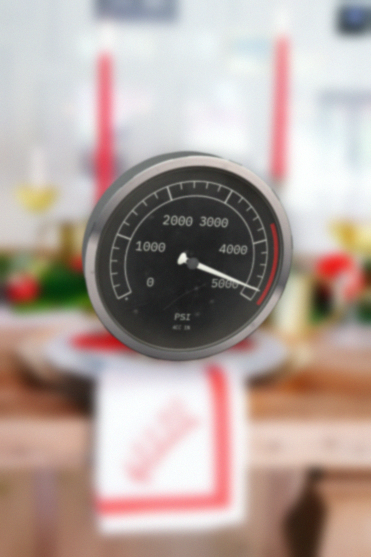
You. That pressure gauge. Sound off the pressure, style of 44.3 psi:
4800 psi
